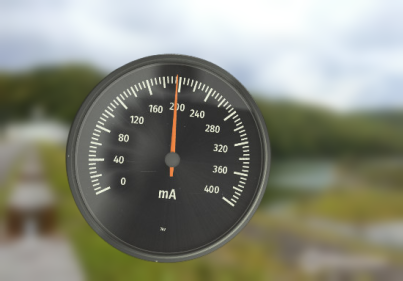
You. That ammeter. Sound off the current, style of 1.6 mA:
195 mA
